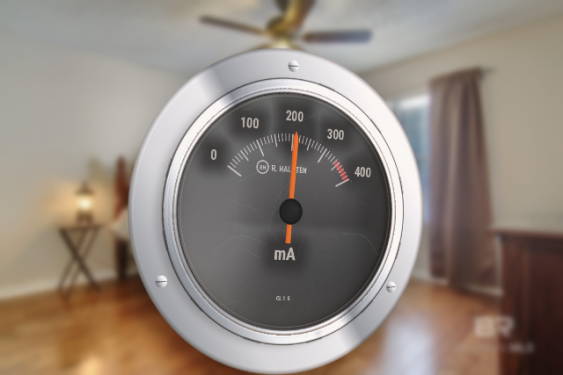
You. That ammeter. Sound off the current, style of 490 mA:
200 mA
